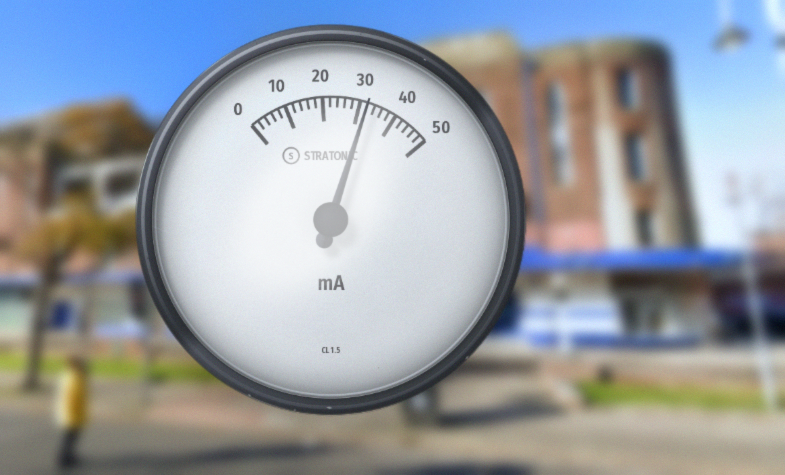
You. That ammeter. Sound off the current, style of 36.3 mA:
32 mA
